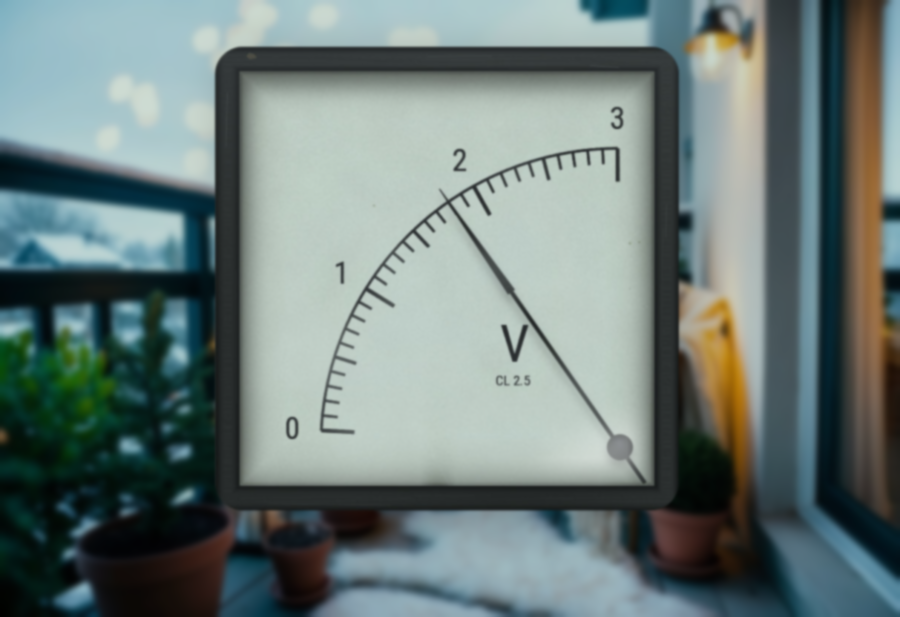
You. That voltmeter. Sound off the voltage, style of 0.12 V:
1.8 V
